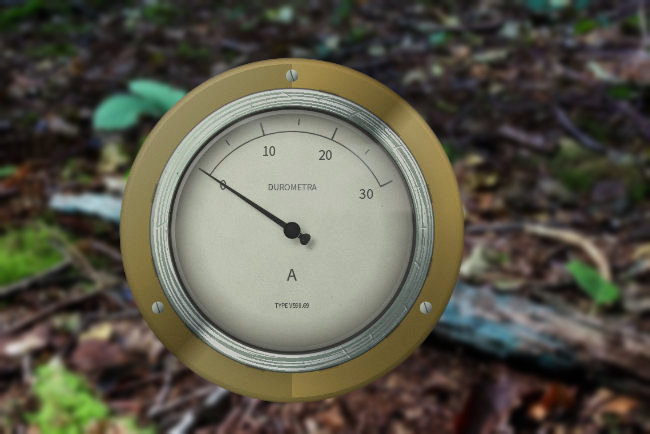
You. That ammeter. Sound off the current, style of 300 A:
0 A
